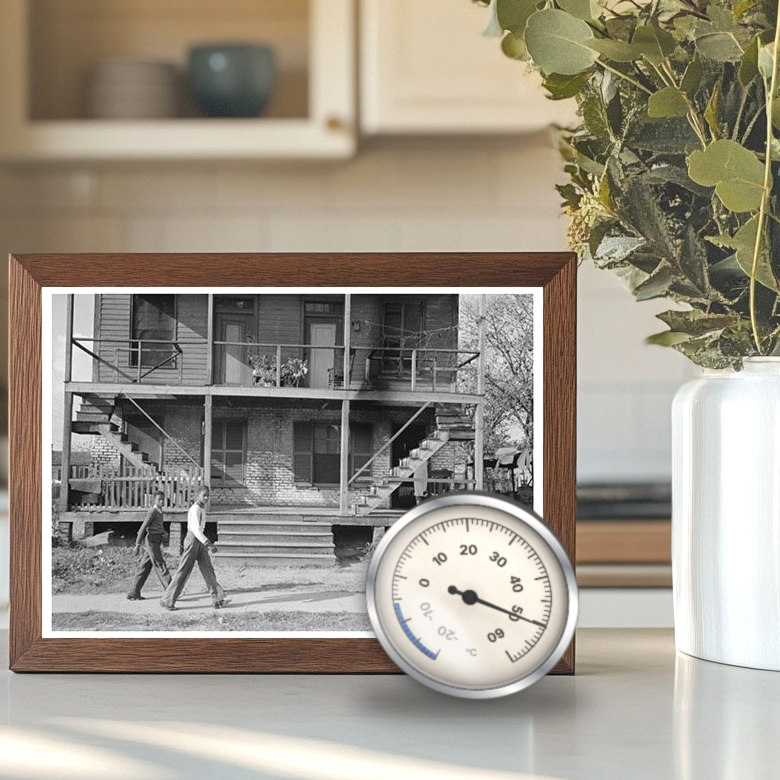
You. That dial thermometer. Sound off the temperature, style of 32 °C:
50 °C
